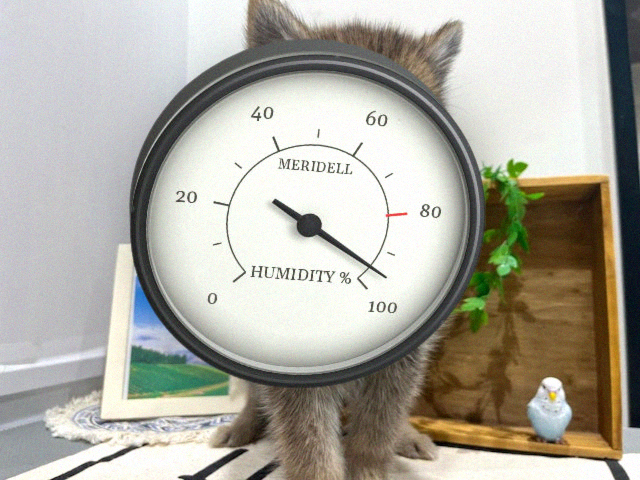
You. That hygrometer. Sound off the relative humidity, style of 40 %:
95 %
